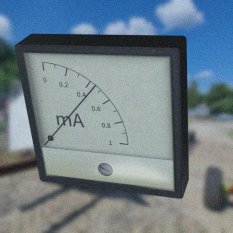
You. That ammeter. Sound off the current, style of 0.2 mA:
0.45 mA
